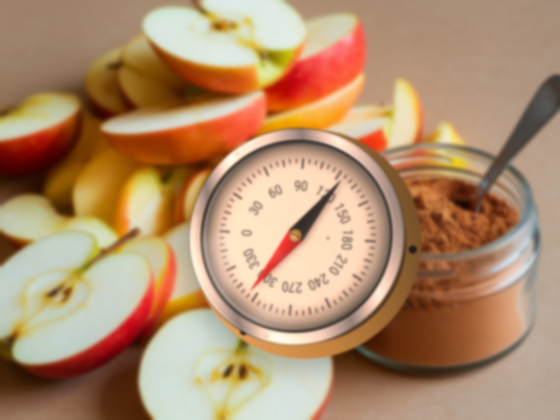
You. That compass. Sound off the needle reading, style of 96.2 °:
305 °
